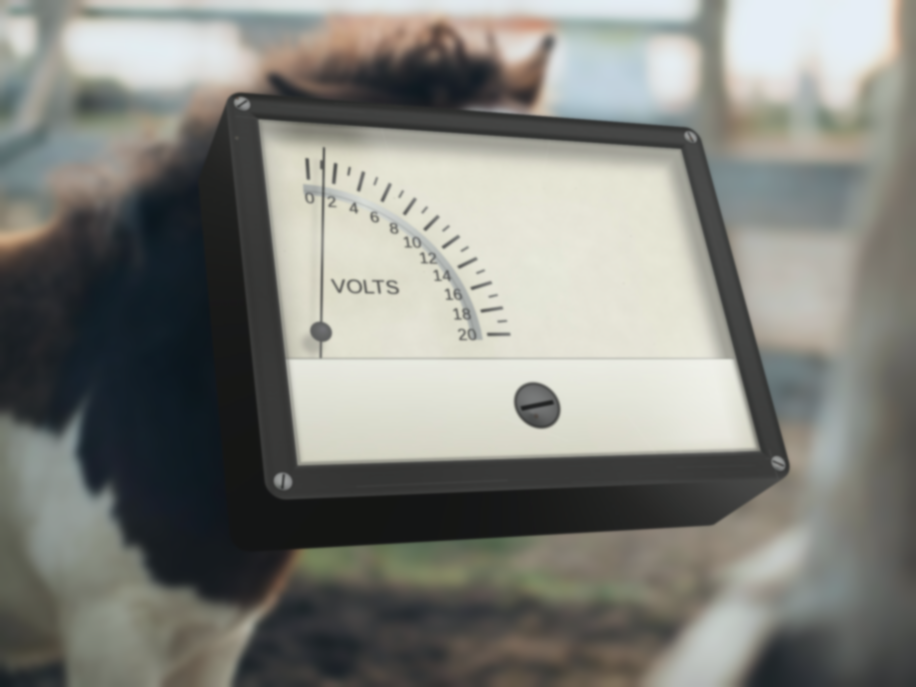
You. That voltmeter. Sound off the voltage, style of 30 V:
1 V
